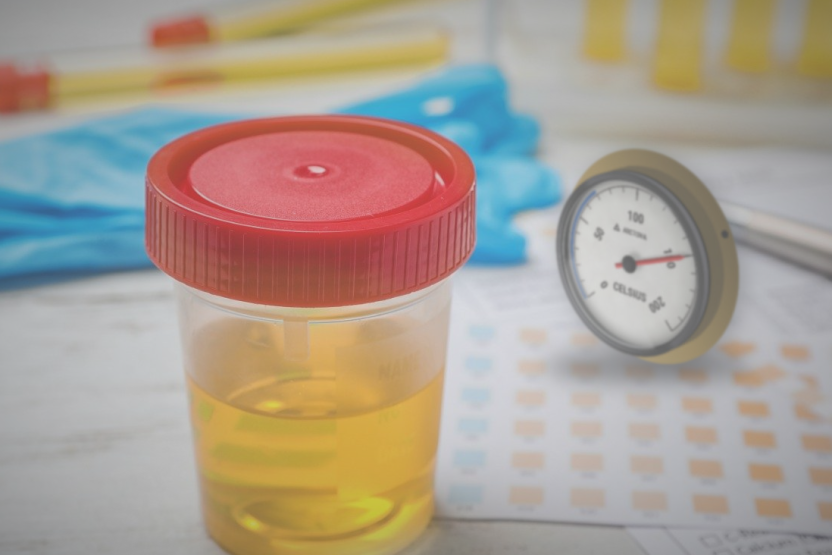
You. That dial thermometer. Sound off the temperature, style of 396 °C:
150 °C
